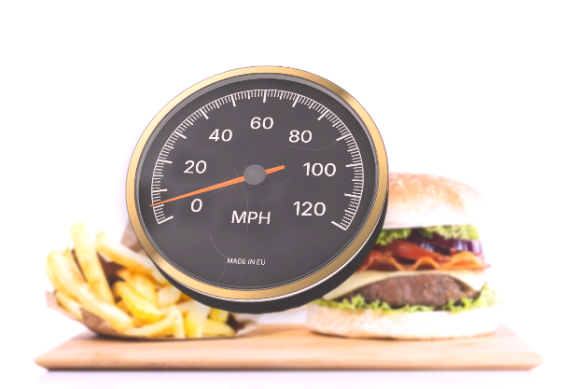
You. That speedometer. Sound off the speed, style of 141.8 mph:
5 mph
